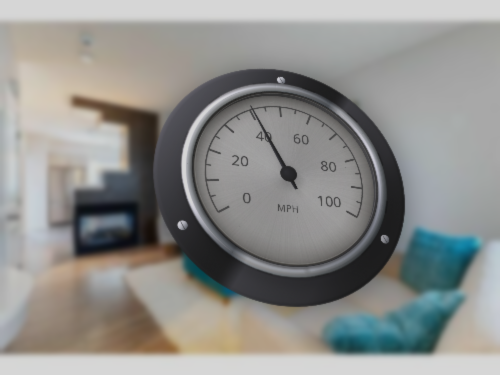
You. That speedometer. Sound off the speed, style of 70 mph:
40 mph
